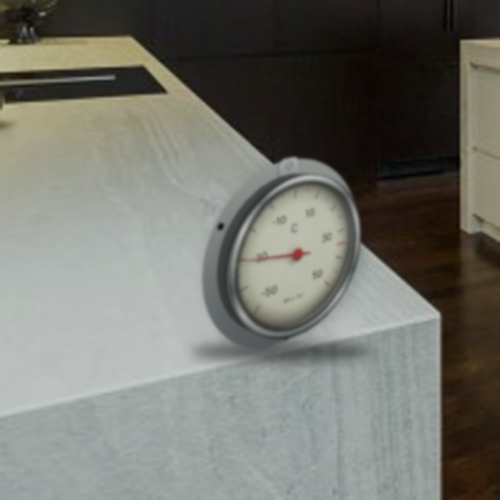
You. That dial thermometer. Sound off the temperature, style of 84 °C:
-30 °C
